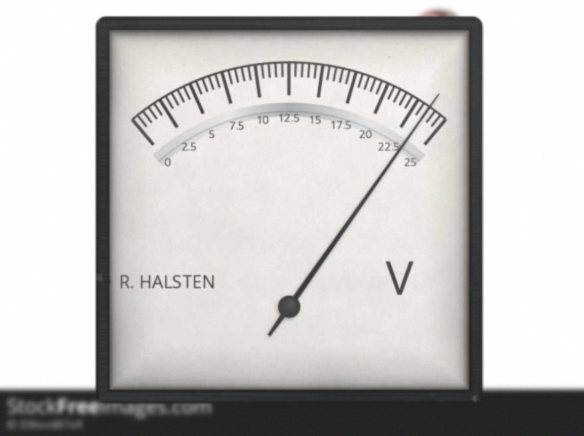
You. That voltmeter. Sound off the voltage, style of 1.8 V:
23.5 V
